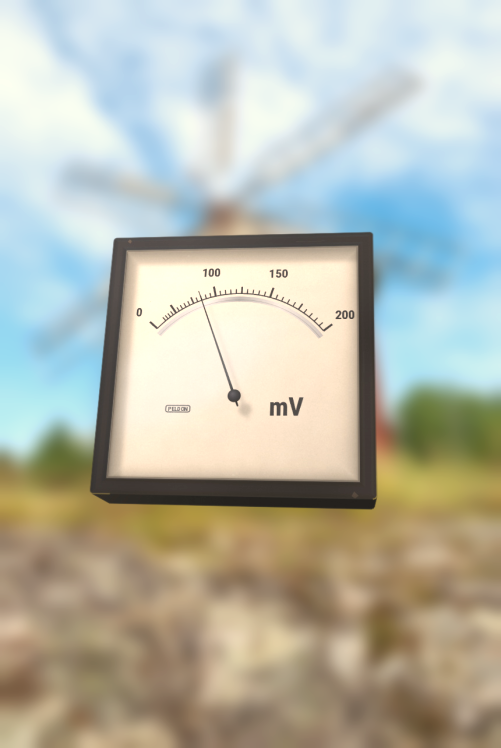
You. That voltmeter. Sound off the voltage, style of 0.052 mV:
85 mV
